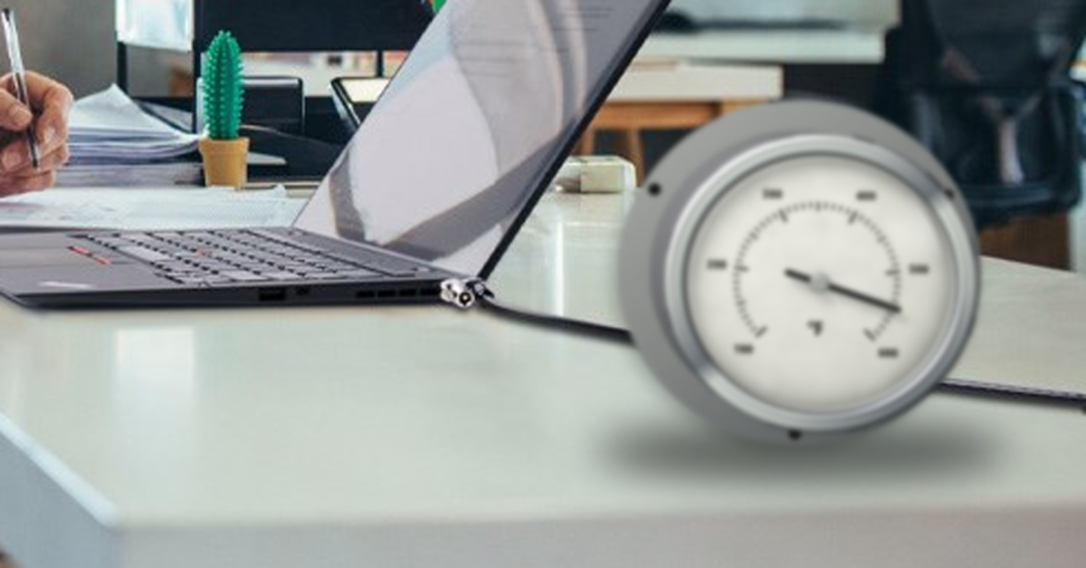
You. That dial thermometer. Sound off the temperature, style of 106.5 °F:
550 °F
